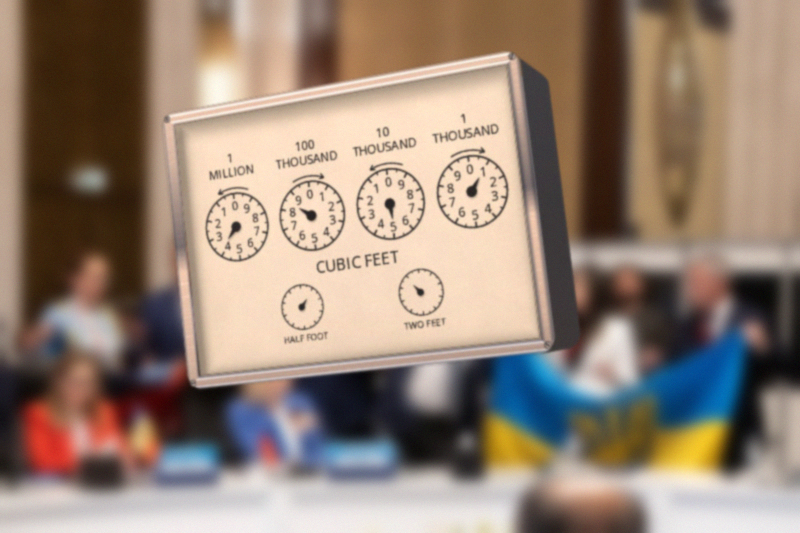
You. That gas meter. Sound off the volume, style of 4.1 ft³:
385100 ft³
